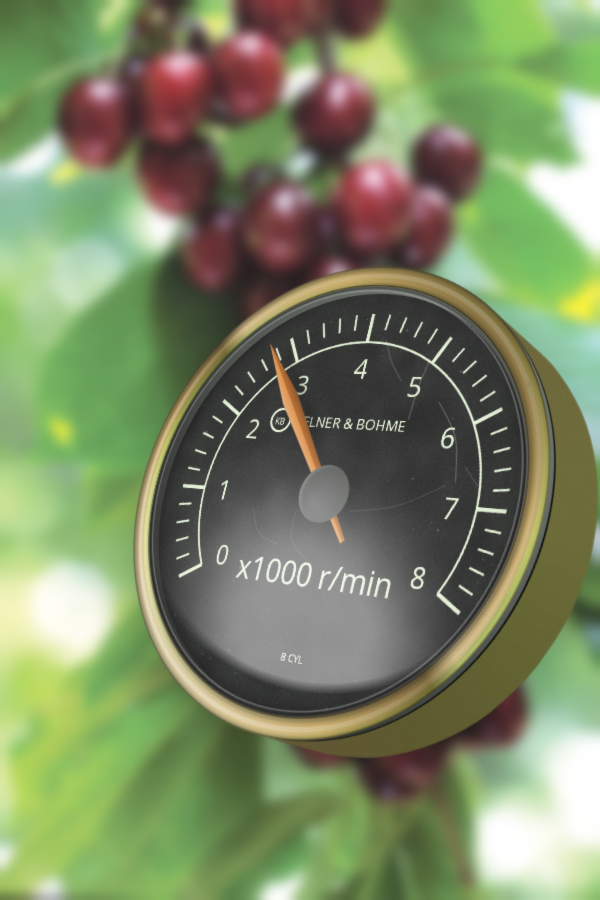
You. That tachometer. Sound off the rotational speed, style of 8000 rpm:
2800 rpm
